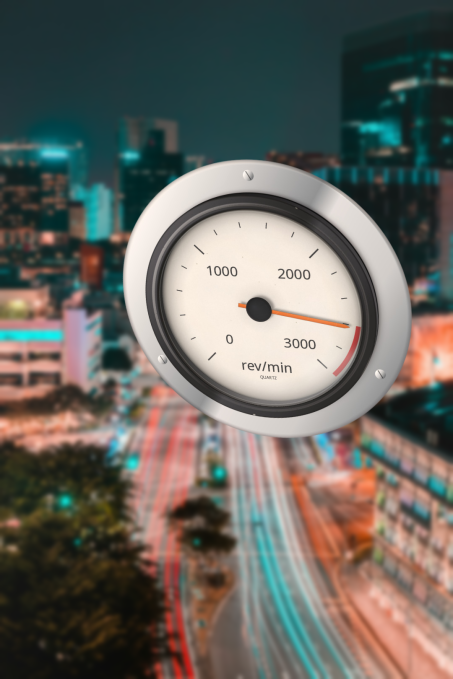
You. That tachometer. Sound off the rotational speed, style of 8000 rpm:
2600 rpm
